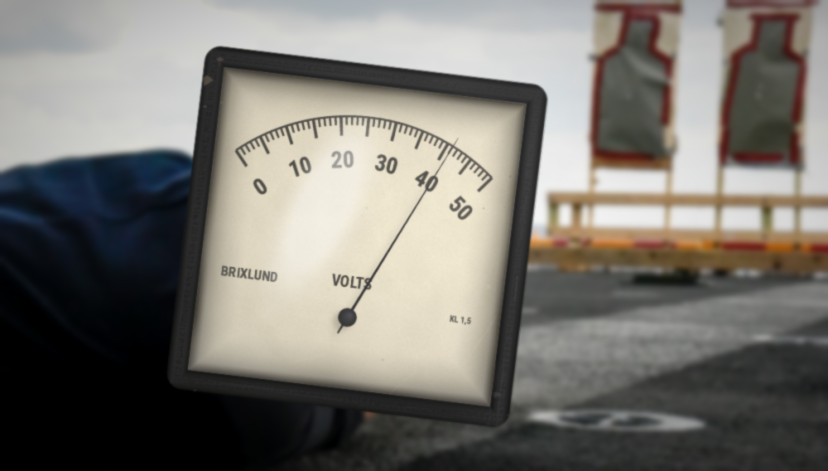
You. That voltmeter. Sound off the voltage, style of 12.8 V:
41 V
